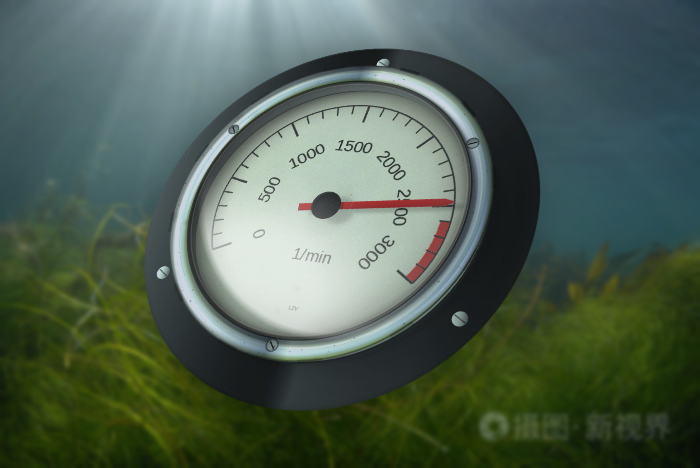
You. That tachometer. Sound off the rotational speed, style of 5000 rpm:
2500 rpm
